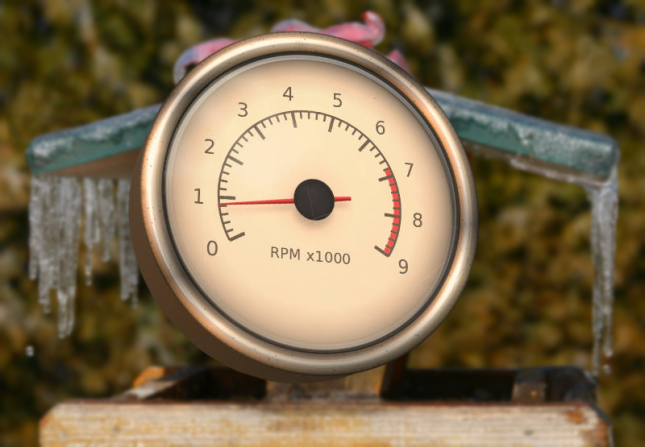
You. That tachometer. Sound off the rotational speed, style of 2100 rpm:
800 rpm
